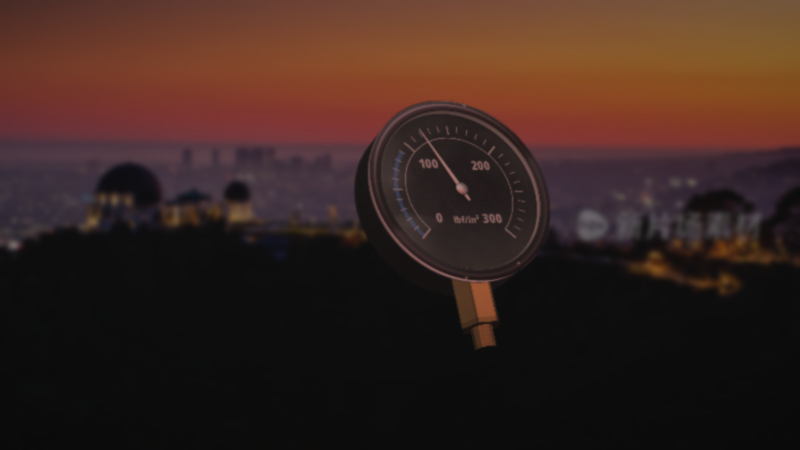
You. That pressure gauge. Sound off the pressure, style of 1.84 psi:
120 psi
